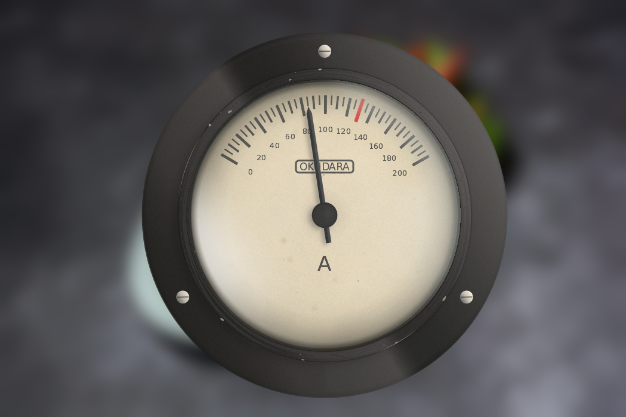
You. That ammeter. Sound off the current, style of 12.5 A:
85 A
